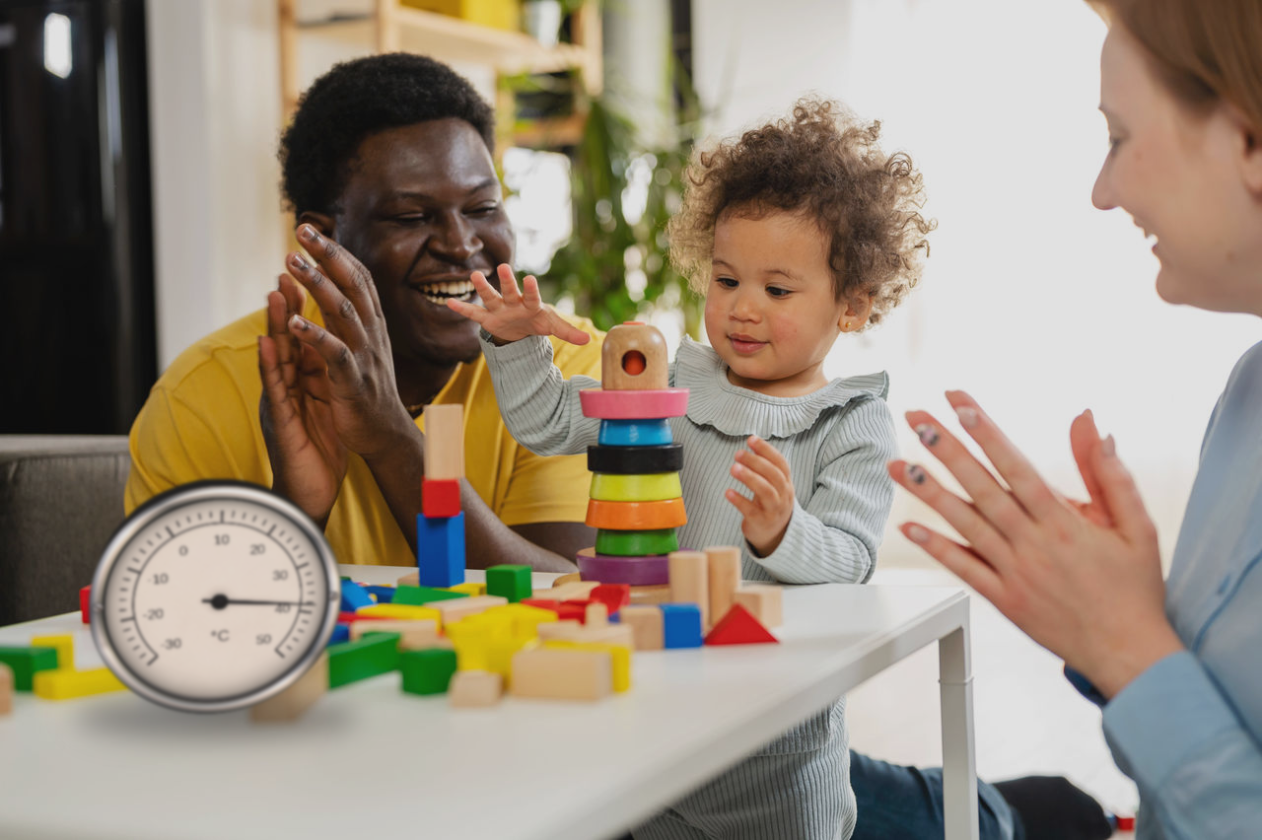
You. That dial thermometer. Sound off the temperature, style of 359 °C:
38 °C
